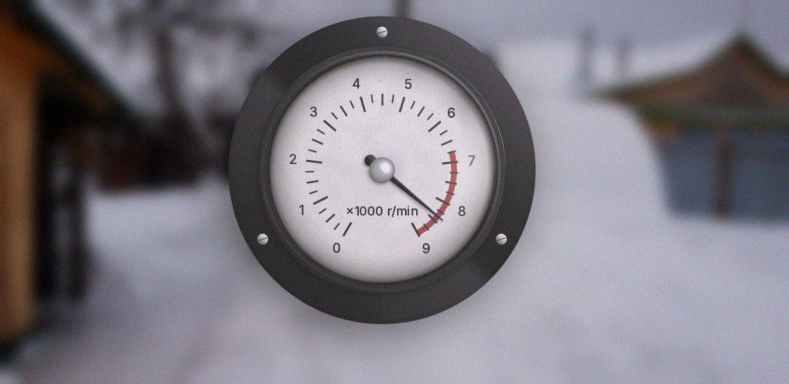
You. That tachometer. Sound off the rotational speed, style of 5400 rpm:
8375 rpm
